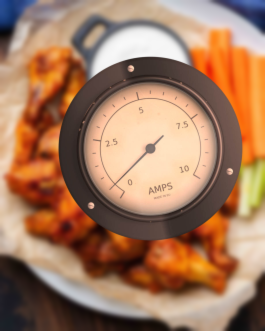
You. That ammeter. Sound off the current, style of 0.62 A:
0.5 A
